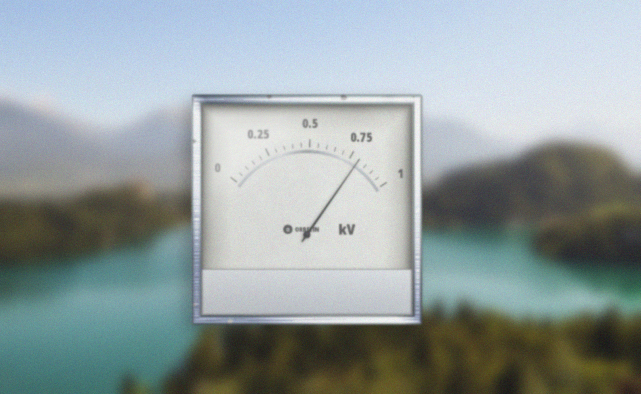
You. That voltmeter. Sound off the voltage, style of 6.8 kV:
0.8 kV
